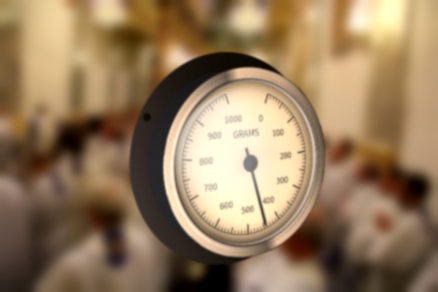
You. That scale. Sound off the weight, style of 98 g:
450 g
